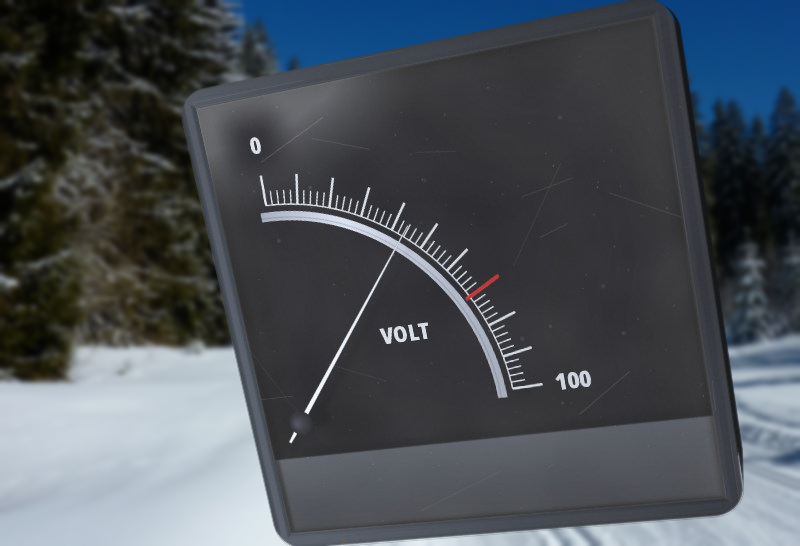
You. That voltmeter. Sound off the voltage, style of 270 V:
44 V
